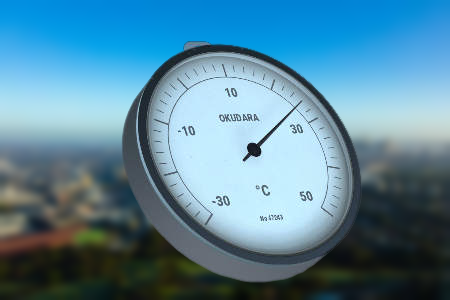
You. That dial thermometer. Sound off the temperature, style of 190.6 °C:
26 °C
